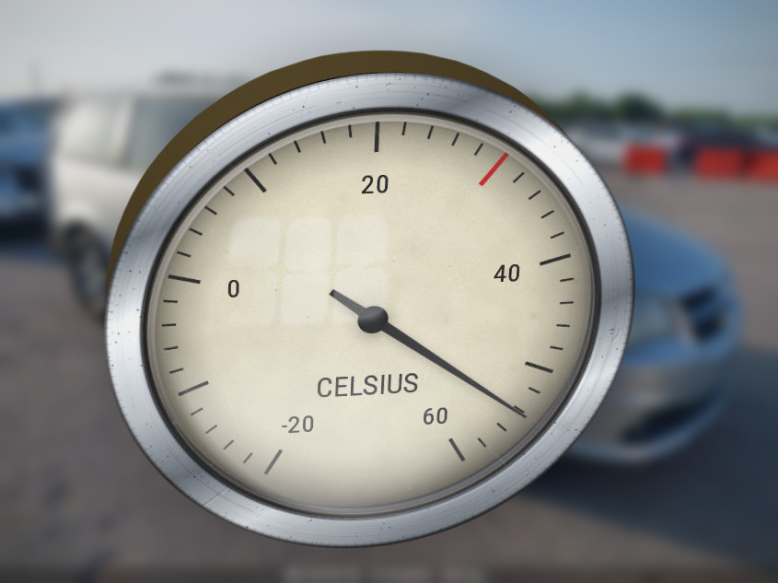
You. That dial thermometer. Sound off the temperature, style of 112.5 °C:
54 °C
